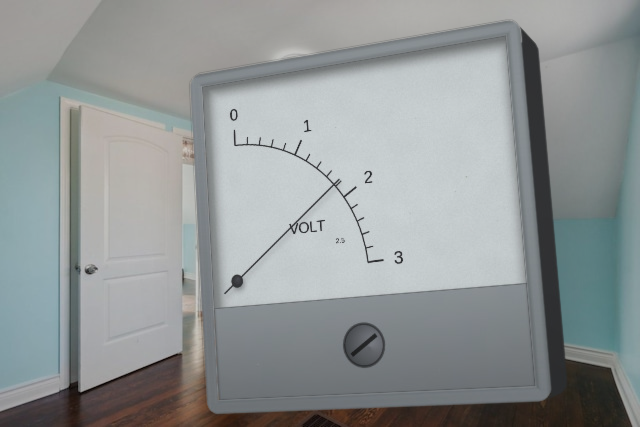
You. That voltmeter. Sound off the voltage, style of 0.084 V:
1.8 V
